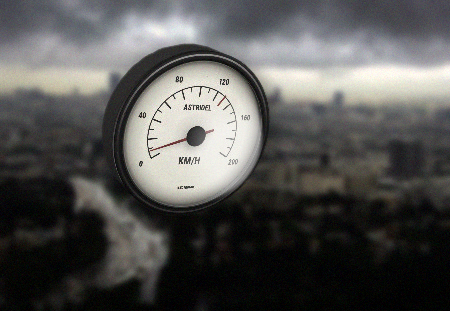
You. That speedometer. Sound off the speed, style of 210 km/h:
10 km/h
